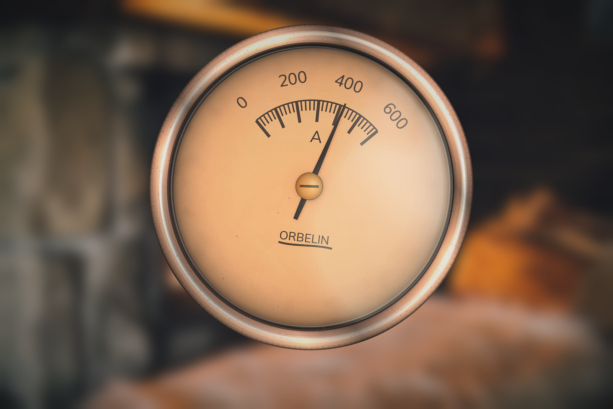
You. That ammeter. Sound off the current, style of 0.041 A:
420 A
